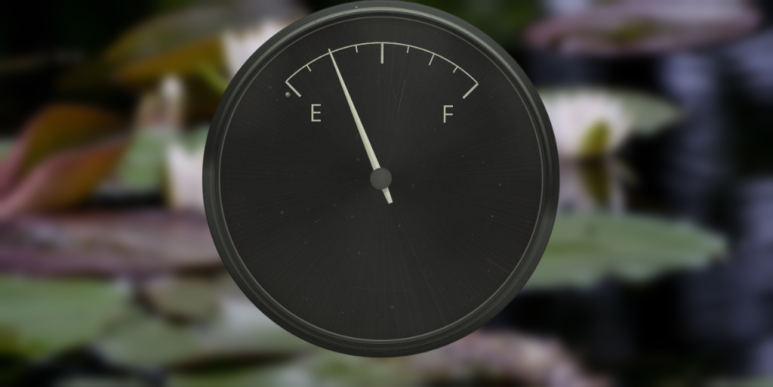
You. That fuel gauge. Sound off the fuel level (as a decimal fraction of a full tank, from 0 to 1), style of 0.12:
0.25
